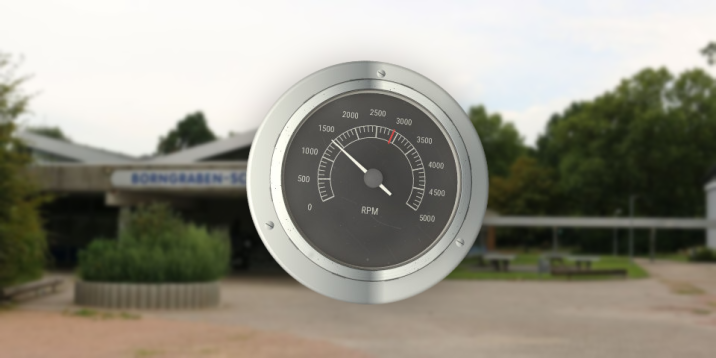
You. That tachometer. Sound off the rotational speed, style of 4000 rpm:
1400 rpm
